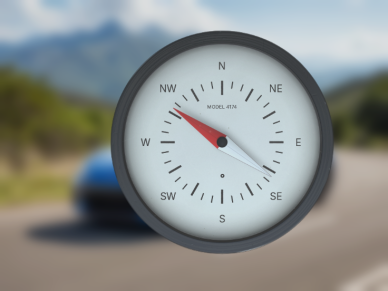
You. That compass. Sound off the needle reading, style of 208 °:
305 °
